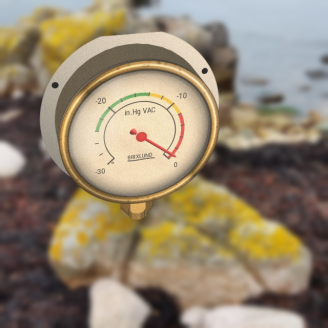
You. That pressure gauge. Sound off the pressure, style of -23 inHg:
-1 inHg
